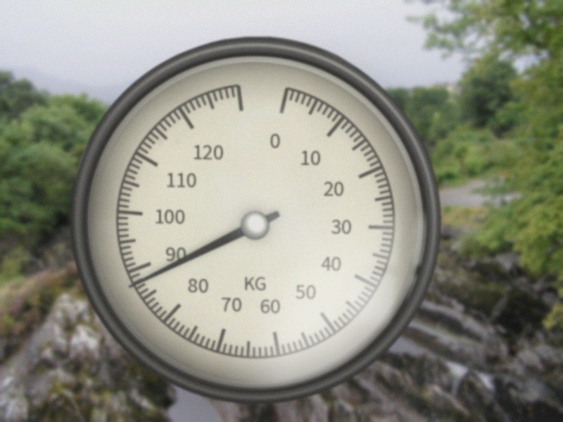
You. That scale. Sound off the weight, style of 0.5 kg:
88 kg
